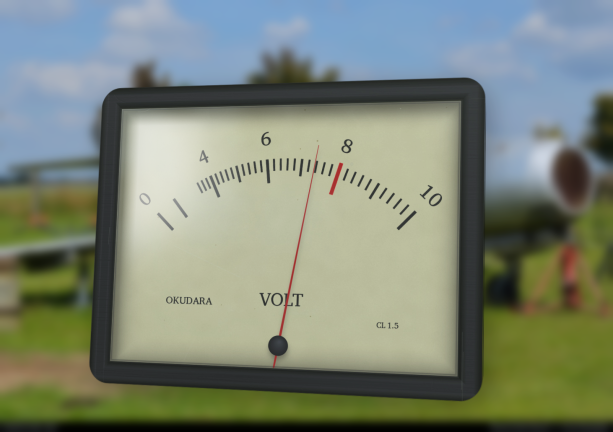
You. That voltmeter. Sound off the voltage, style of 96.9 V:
7.4 V
